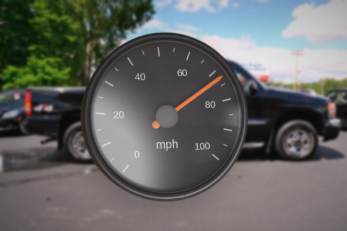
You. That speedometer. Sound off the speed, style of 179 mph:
72.5 mph
